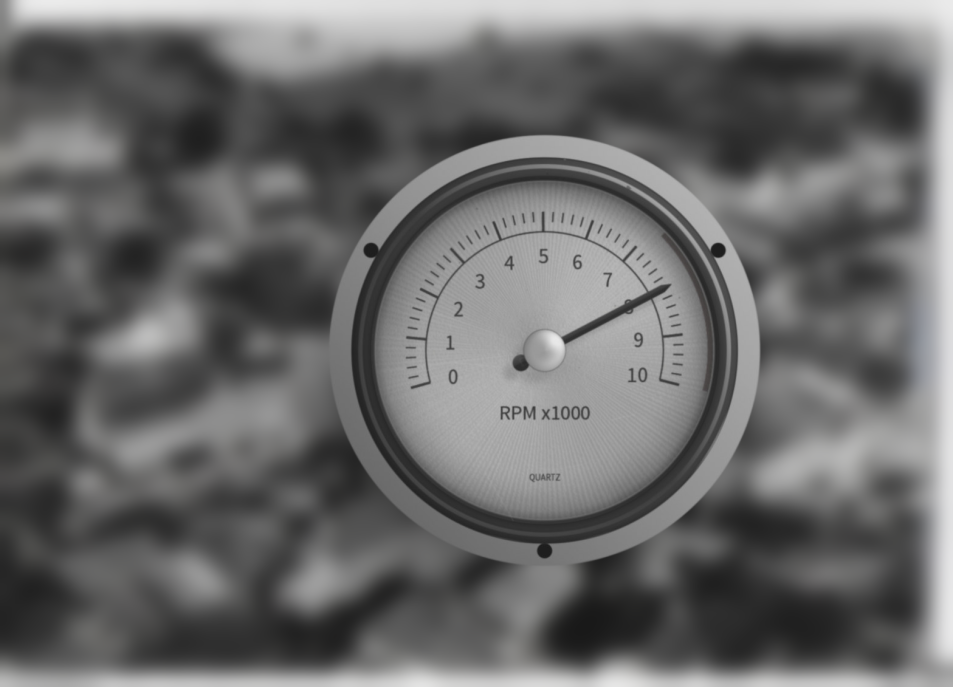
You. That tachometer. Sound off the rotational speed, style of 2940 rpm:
8000 rpm
